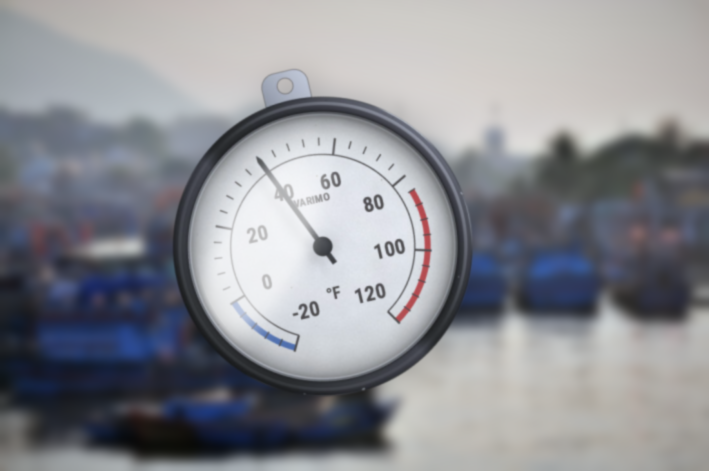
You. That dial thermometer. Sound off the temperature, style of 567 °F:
40 °F
